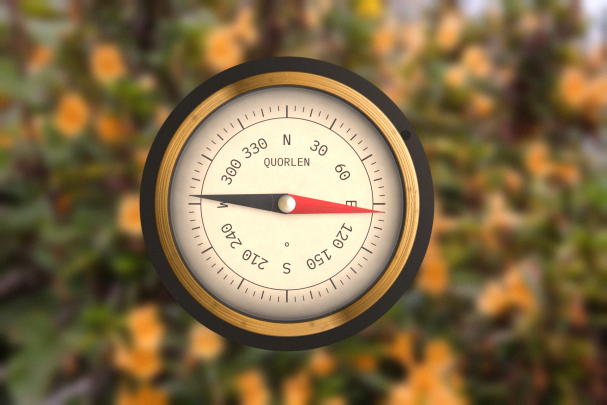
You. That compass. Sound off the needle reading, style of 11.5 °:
95 °
